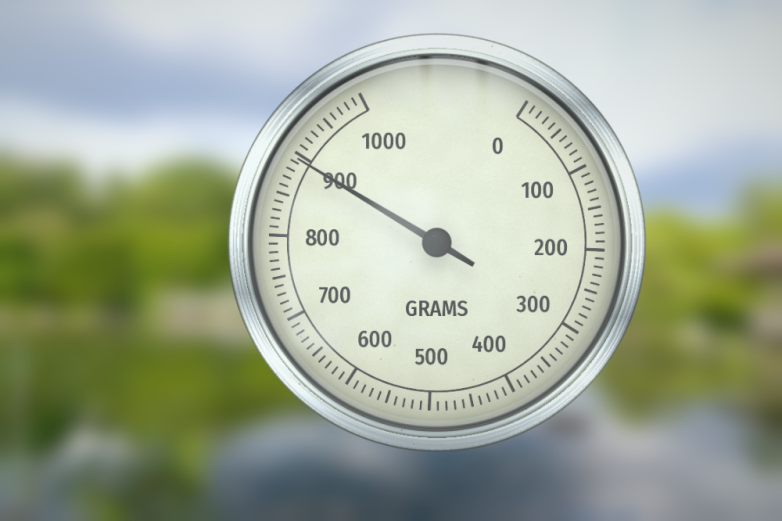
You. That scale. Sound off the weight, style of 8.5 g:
895 g
